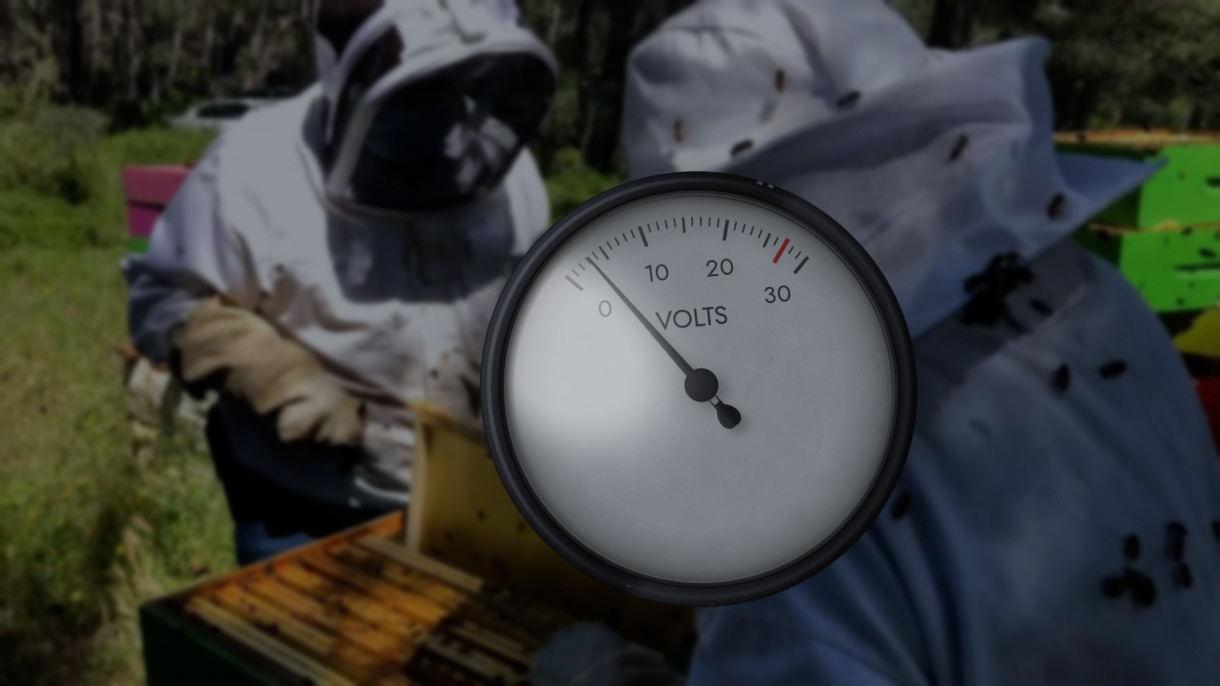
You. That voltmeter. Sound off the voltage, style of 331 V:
3 V
